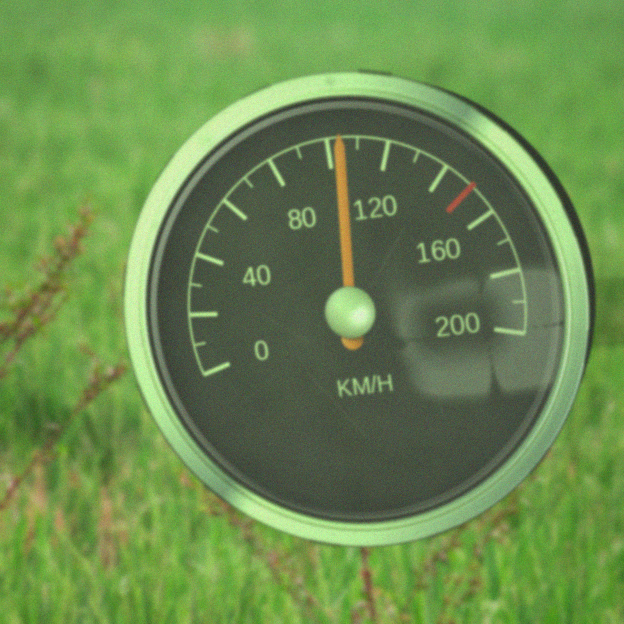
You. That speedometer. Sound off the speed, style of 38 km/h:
105 km/h
